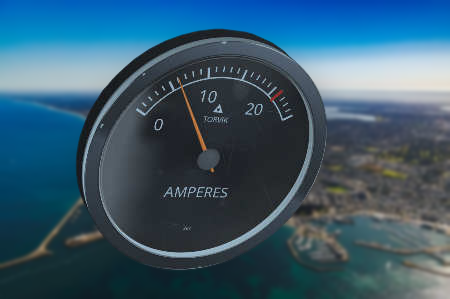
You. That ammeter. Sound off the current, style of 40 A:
6 A
